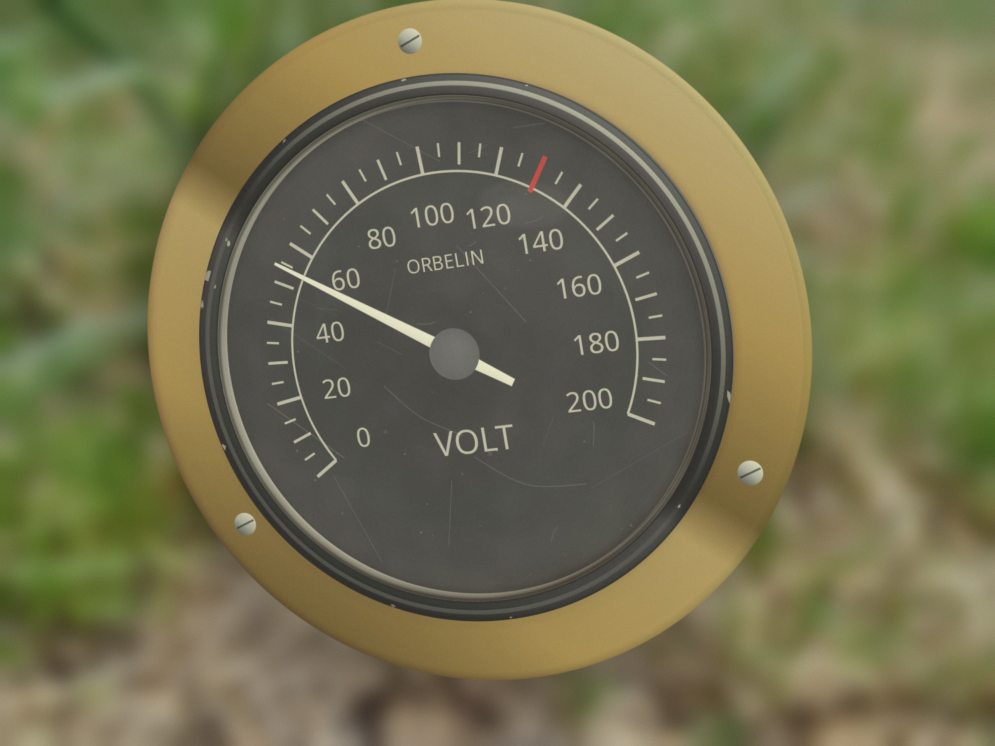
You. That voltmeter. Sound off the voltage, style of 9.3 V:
55 V
